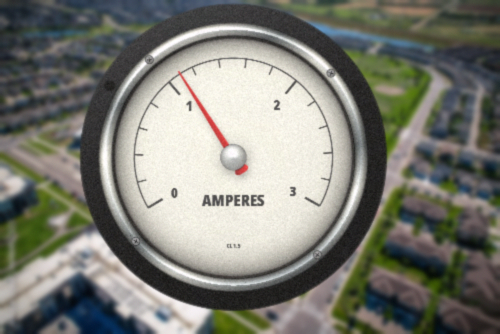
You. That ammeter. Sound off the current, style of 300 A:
1.1 A
